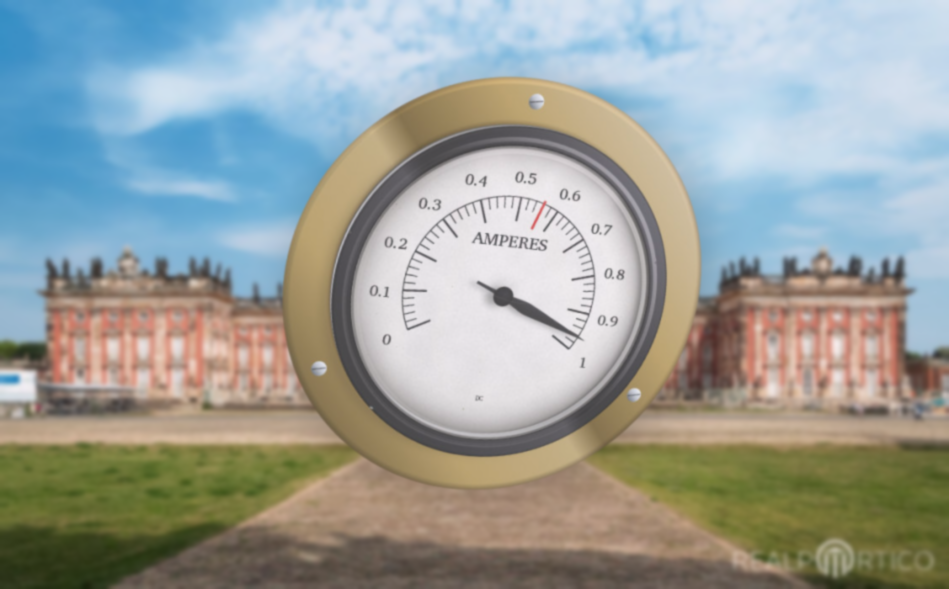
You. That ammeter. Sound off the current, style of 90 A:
0.96 A
